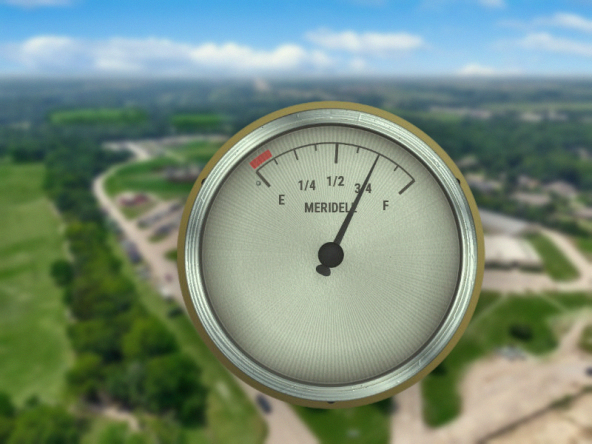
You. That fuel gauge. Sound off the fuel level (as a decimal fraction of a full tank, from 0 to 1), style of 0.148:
0.75
